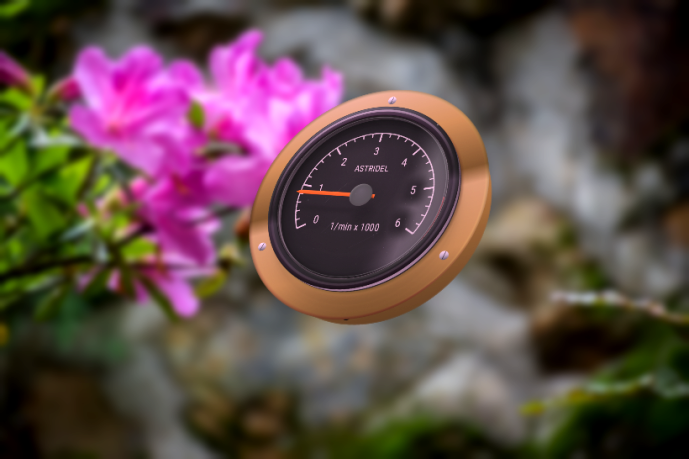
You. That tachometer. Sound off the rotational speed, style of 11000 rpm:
800 rpm
